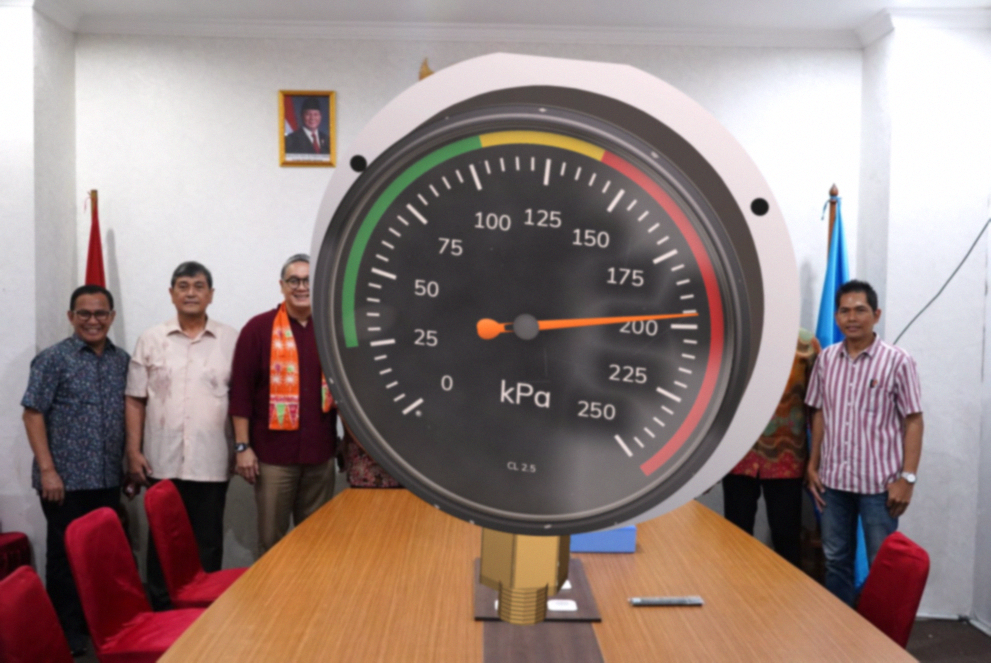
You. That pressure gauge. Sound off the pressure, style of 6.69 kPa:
195 kPa
